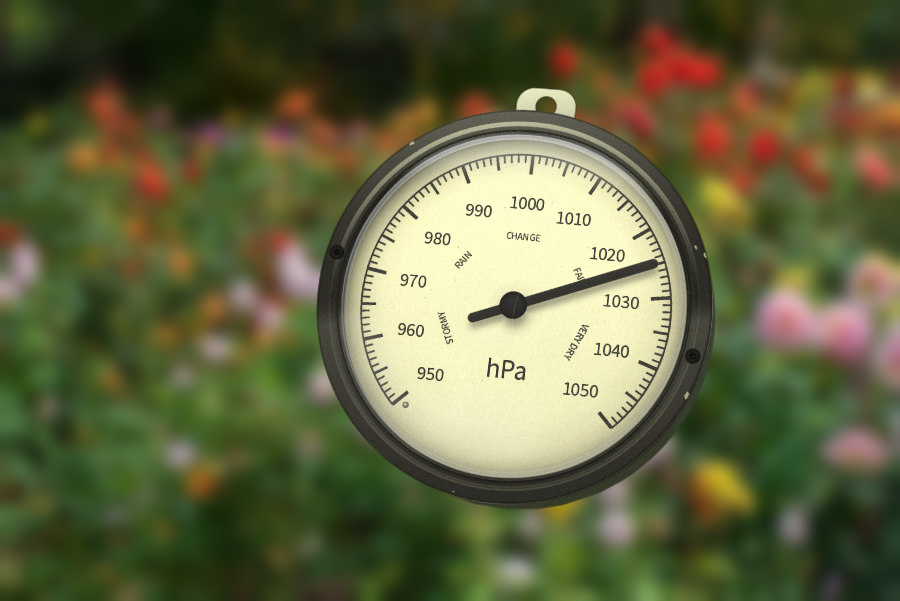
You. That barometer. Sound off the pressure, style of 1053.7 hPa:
1025 hPa
